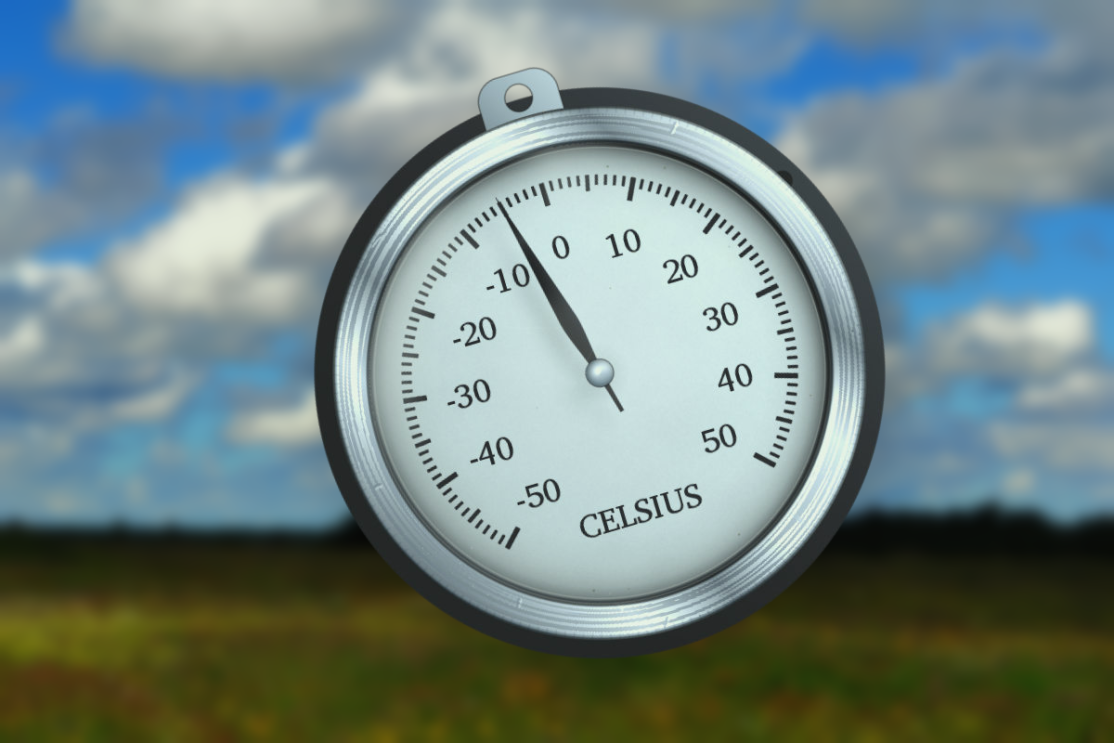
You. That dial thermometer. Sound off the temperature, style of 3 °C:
-5 °C
